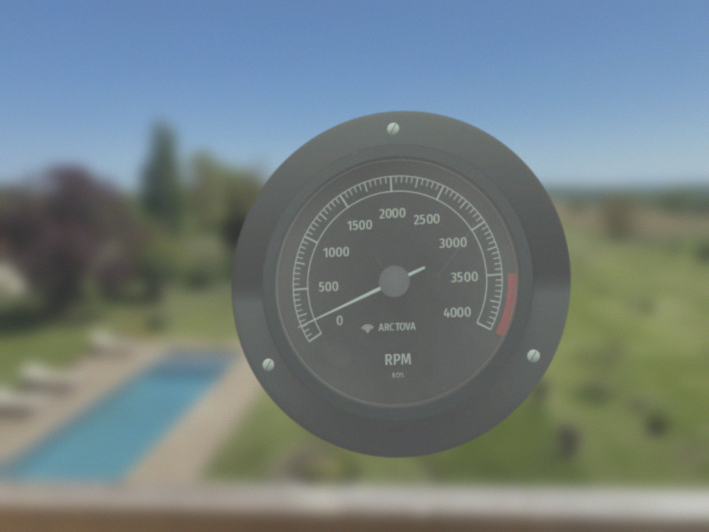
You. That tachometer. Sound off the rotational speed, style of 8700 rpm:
150 rpm
